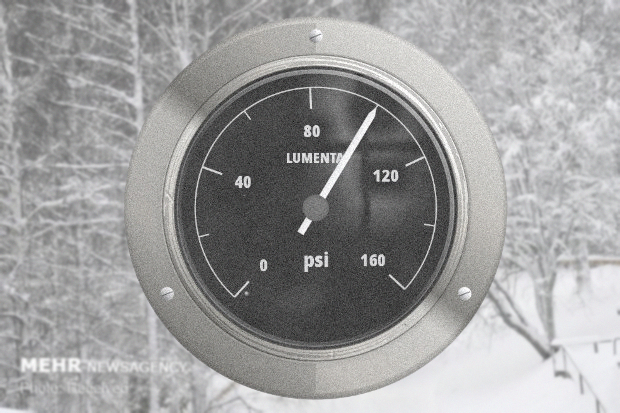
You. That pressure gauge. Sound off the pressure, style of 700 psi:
100 psi
